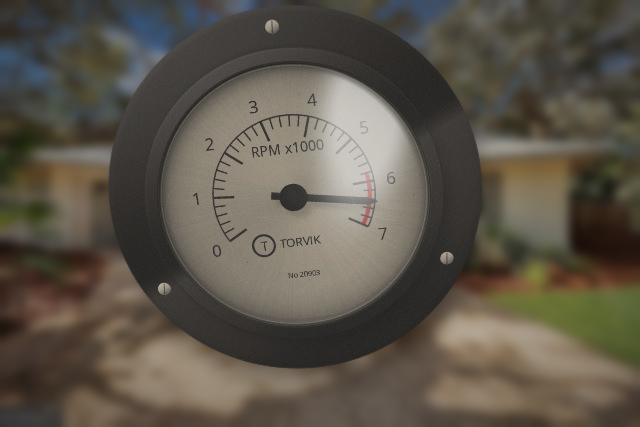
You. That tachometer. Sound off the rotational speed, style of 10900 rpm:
6400 rpm
